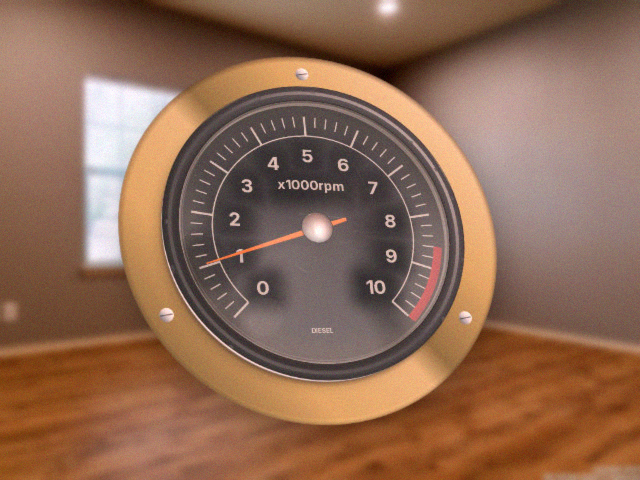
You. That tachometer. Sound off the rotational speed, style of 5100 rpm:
1000 rpm
